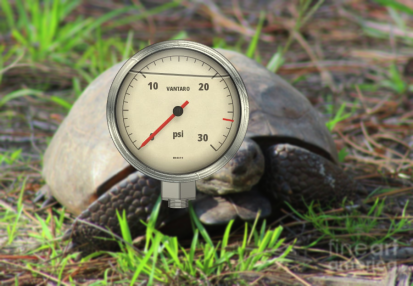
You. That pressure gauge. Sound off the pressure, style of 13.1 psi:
0 psi
